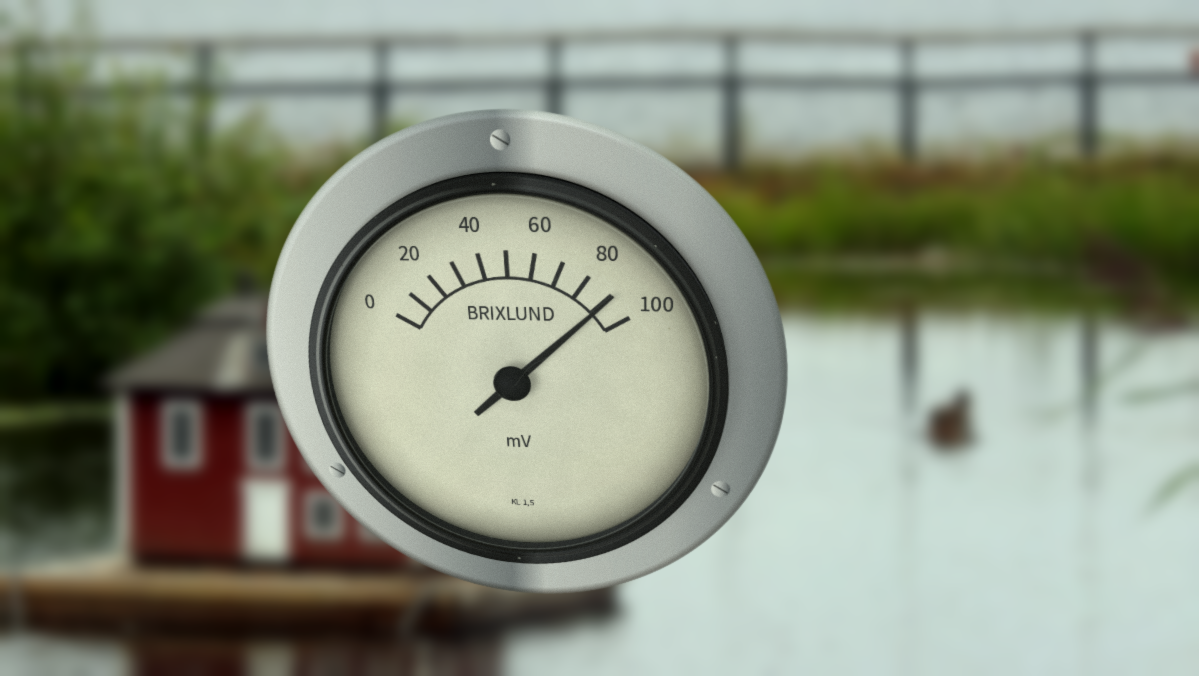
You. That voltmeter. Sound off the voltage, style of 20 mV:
90 mV
